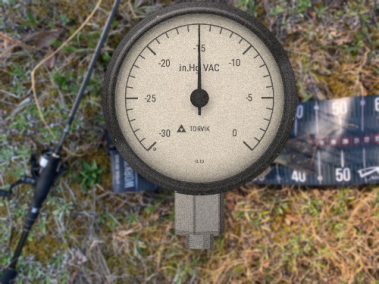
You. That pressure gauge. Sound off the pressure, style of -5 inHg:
-15 inHg
